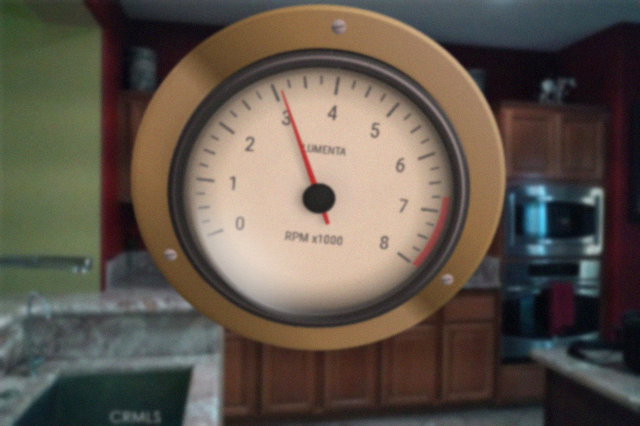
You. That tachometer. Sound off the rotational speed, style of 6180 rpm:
3125 rpm
